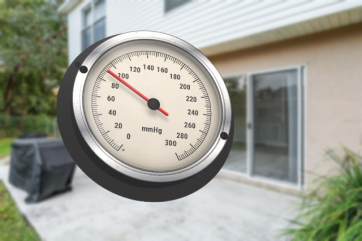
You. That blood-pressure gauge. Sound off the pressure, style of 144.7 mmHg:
90 mmHg
